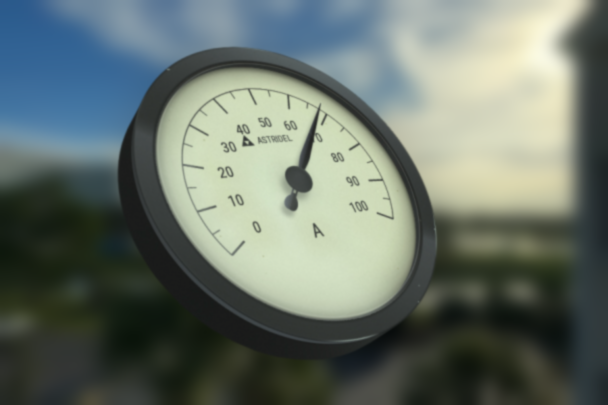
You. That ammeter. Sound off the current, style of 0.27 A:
67.5 A
